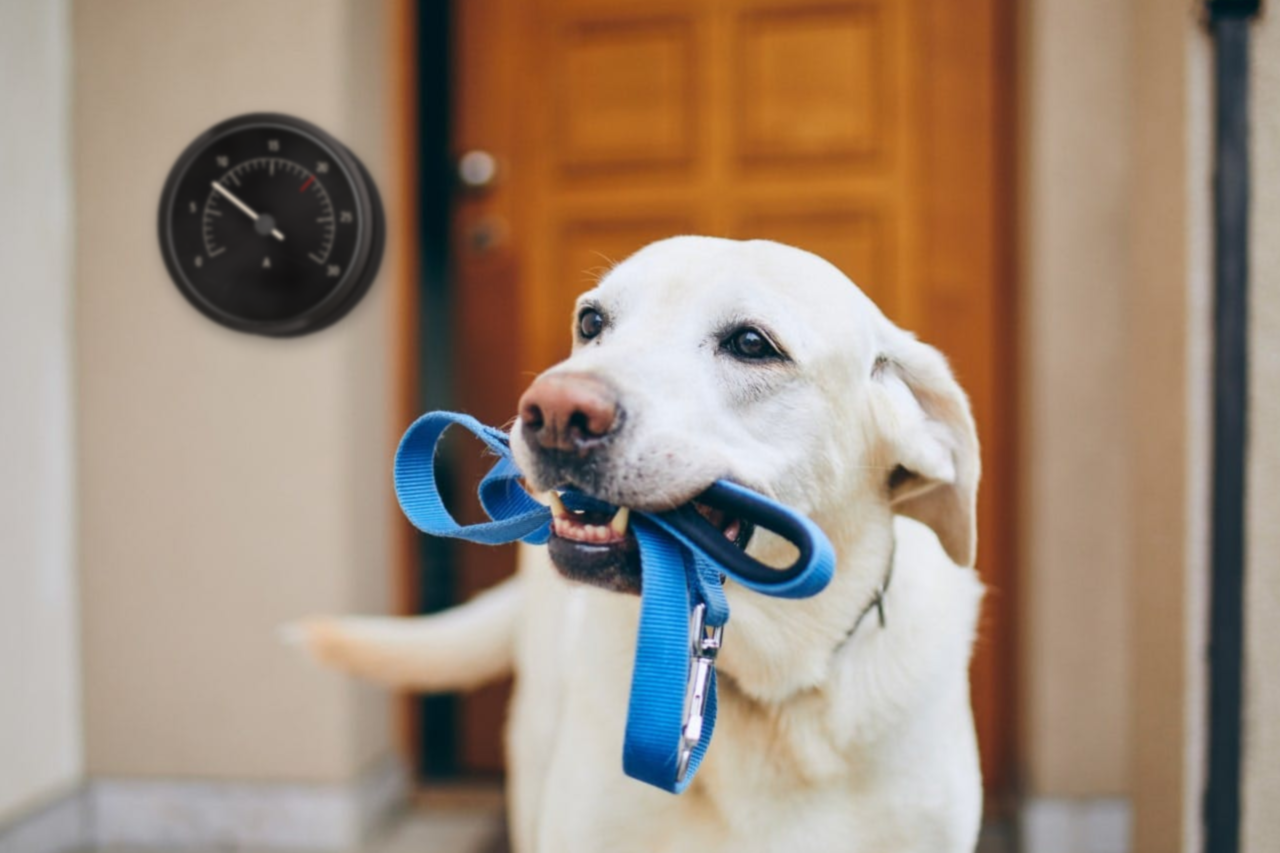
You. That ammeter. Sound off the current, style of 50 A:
8 A
